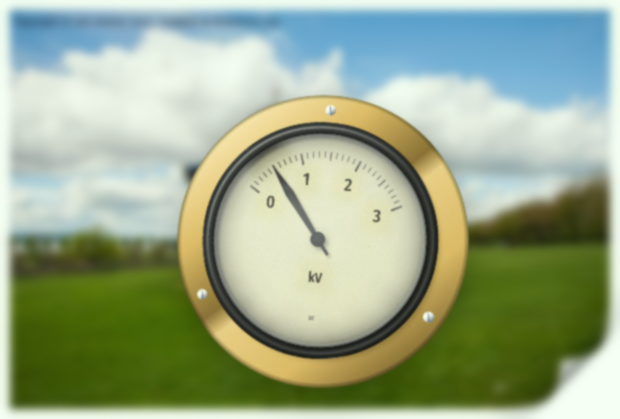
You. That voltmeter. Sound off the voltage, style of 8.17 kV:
0.5 kV
